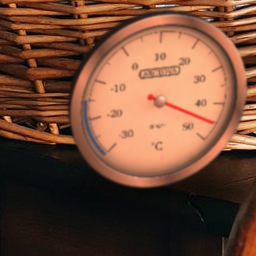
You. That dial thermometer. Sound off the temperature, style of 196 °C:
45 °C
